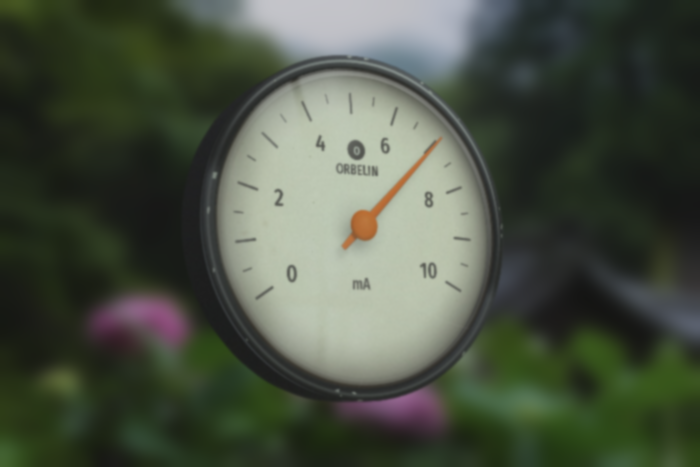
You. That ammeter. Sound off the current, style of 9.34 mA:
7 mA
